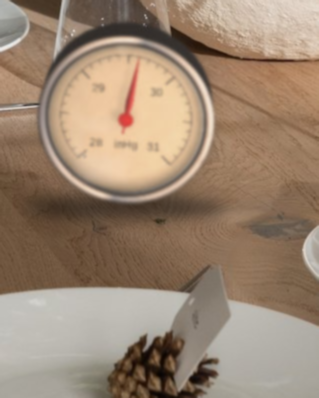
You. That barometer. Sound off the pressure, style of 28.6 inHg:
29.6 inHg
